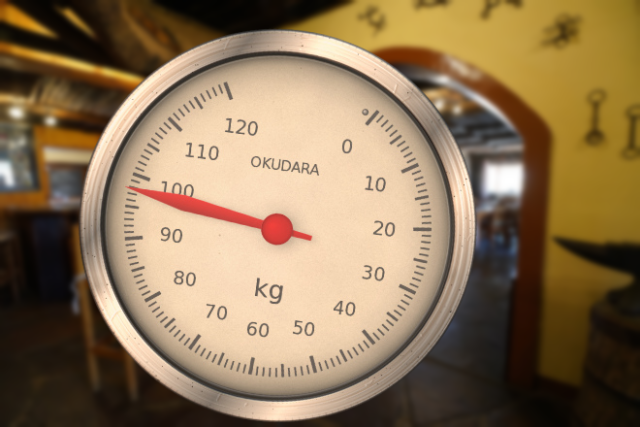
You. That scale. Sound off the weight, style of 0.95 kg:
98 kg
